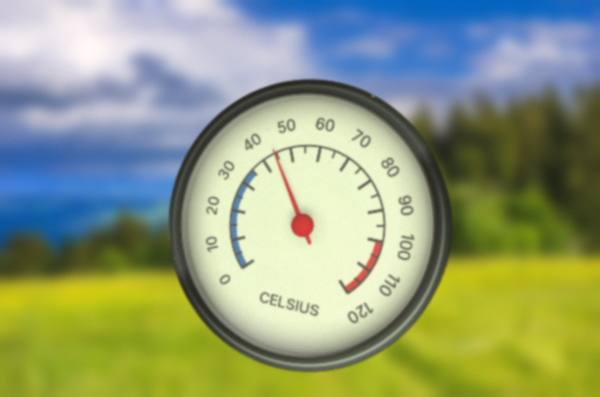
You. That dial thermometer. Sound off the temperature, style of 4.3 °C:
45 °C
